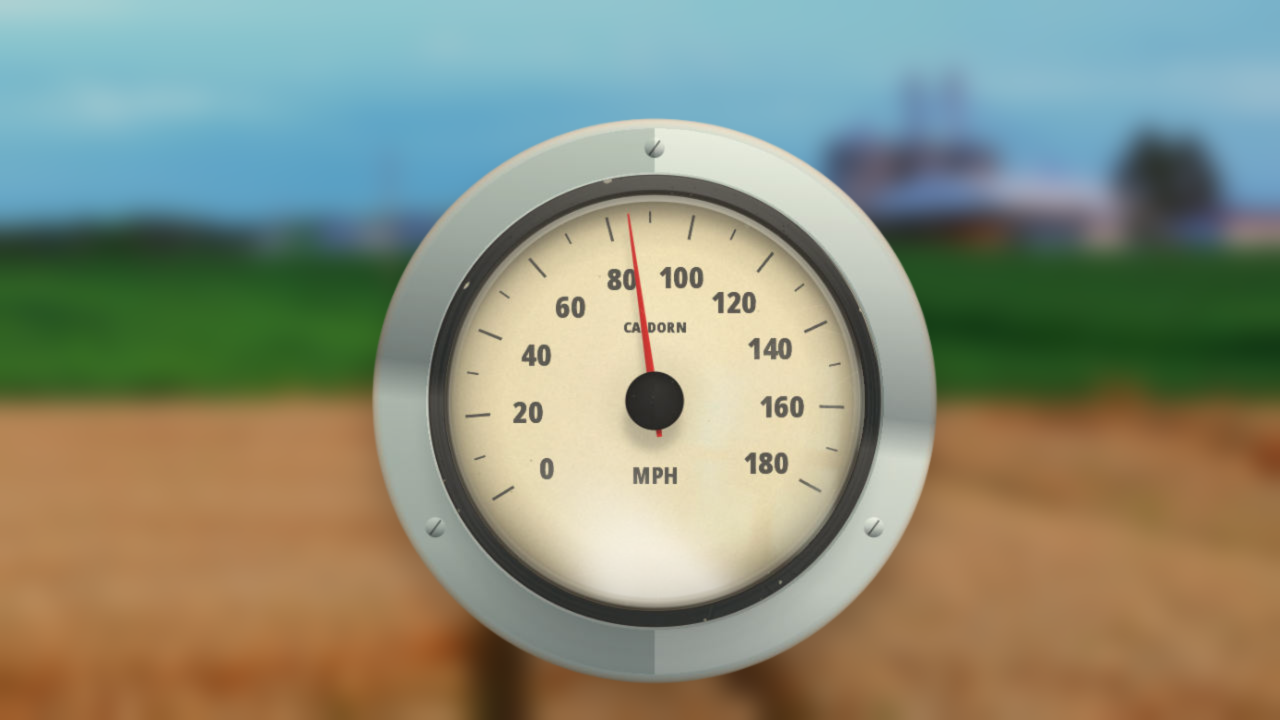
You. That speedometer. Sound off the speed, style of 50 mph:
85 mph
